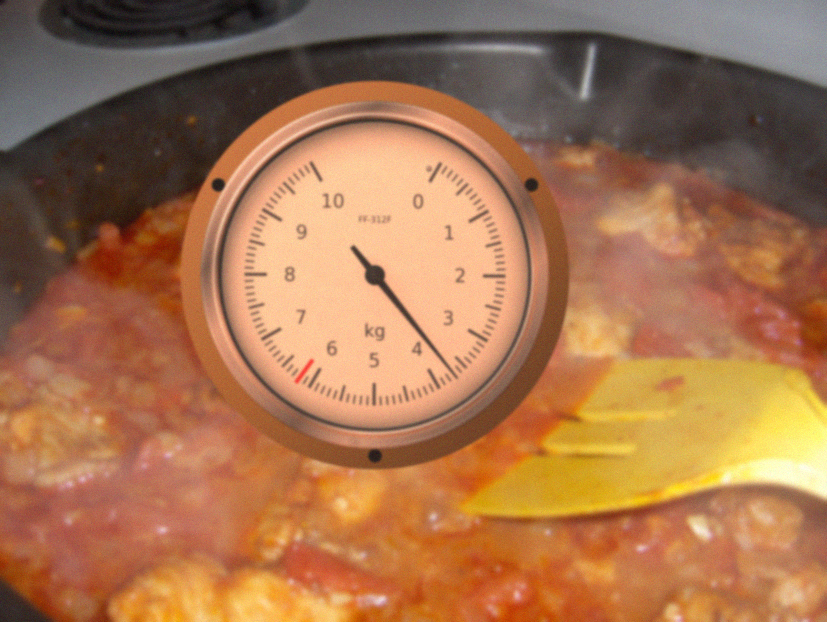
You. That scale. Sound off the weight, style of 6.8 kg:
3.7 kg
